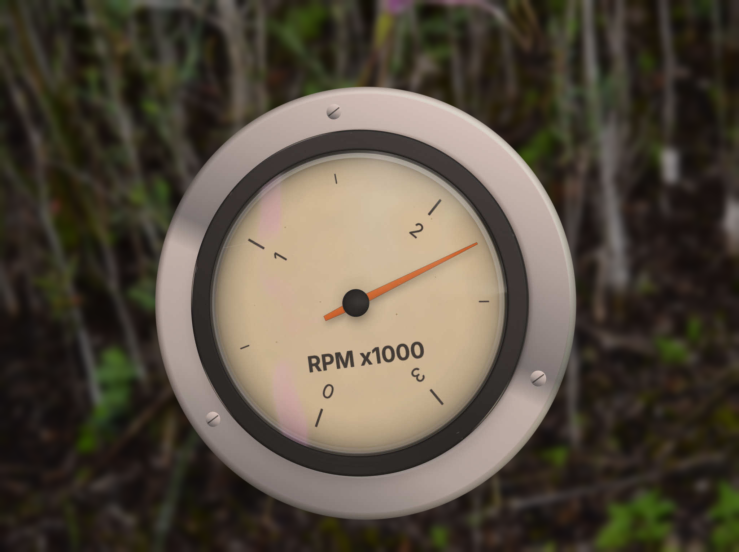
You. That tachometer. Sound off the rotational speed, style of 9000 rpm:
2250 rpm
